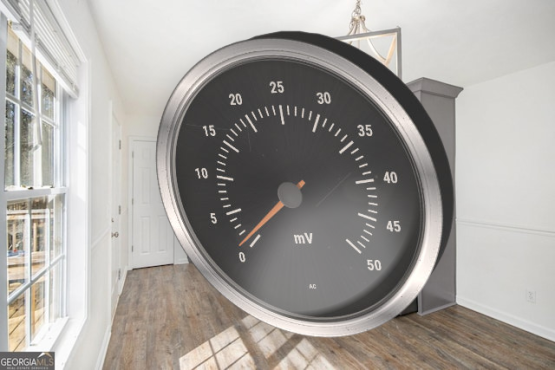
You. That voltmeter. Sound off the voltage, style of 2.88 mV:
1 mV
